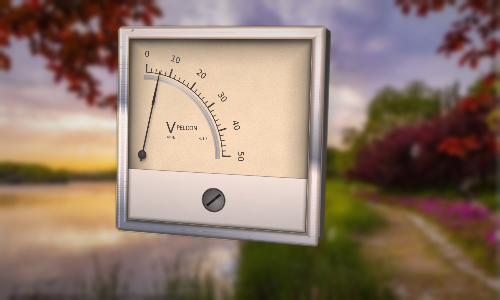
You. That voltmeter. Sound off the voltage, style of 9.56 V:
6 V
